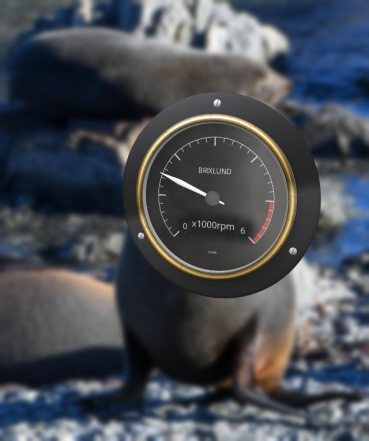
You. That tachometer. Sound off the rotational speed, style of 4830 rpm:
1500 rpm
